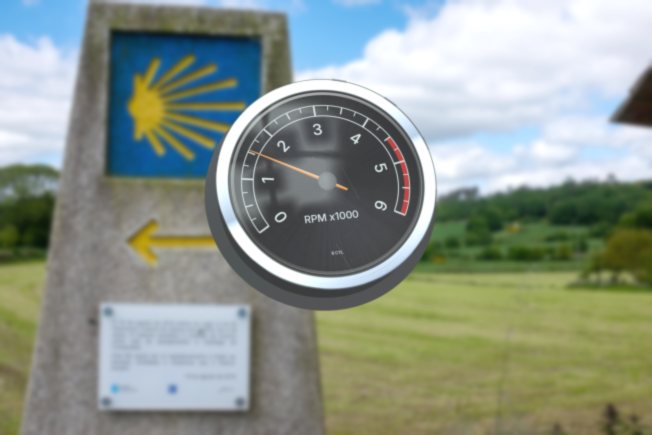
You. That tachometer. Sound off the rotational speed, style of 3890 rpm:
1500 rpm
